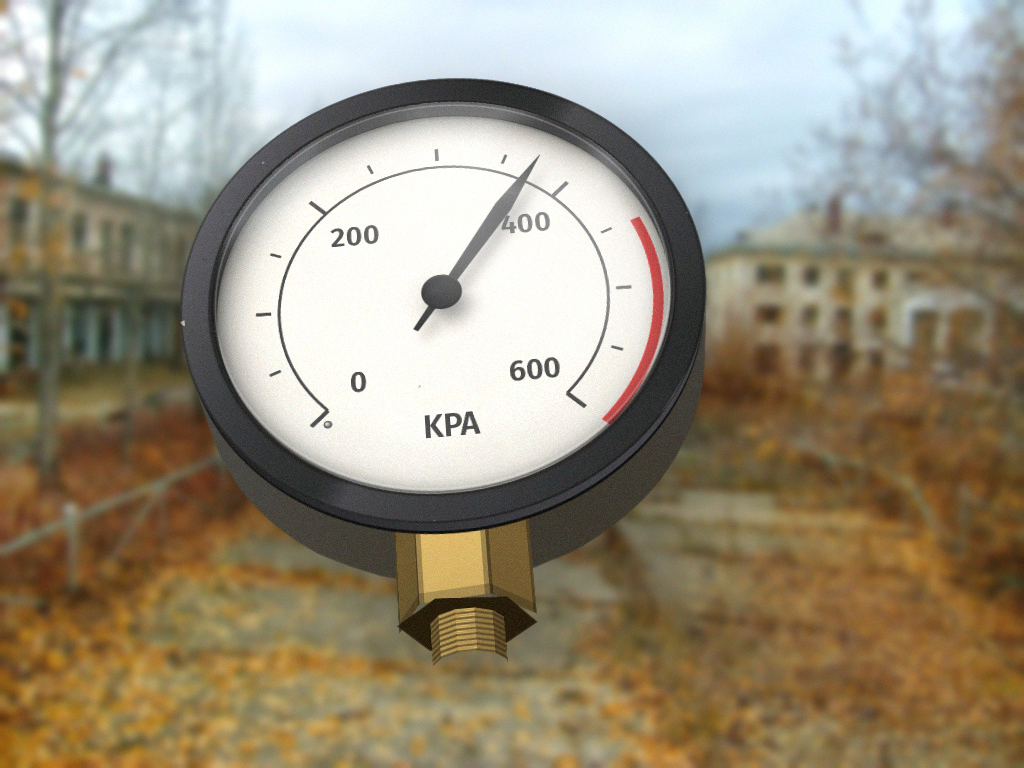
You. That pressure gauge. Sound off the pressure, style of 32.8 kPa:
375 kPa
